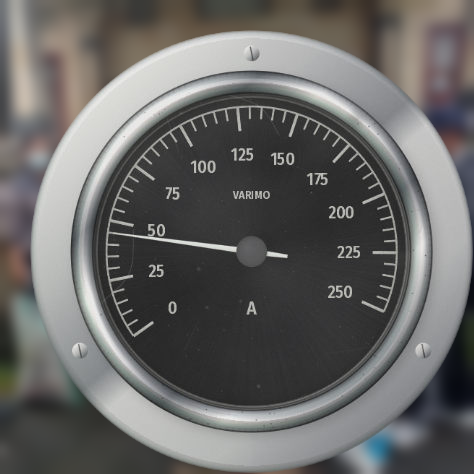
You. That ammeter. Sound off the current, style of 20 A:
45 A
